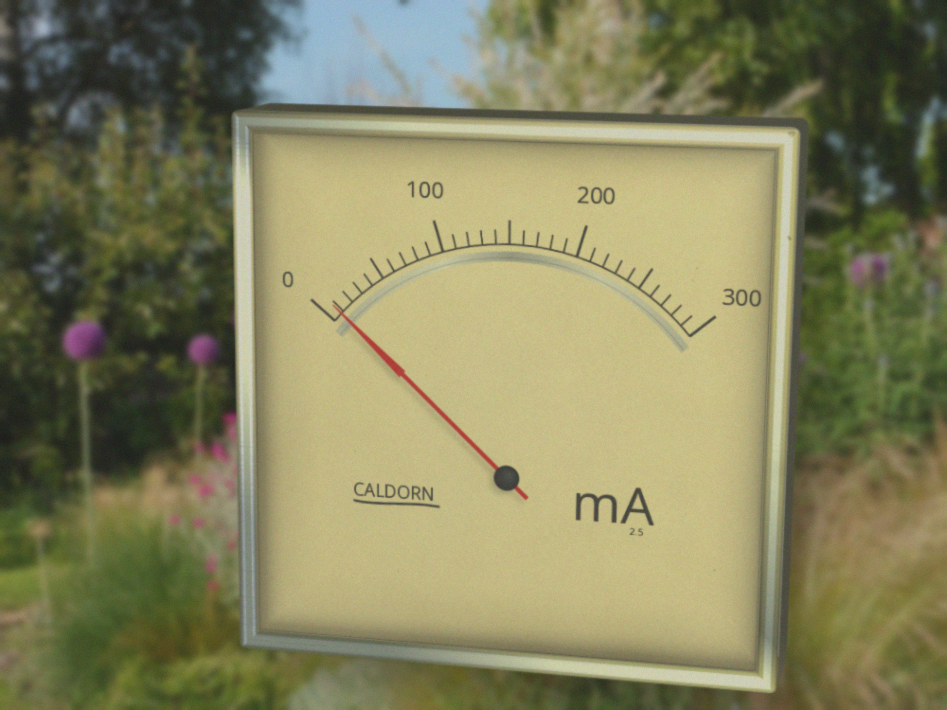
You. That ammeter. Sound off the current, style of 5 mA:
10 mA
